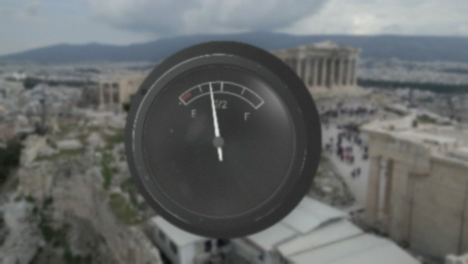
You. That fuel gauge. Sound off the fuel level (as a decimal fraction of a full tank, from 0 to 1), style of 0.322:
0.375
